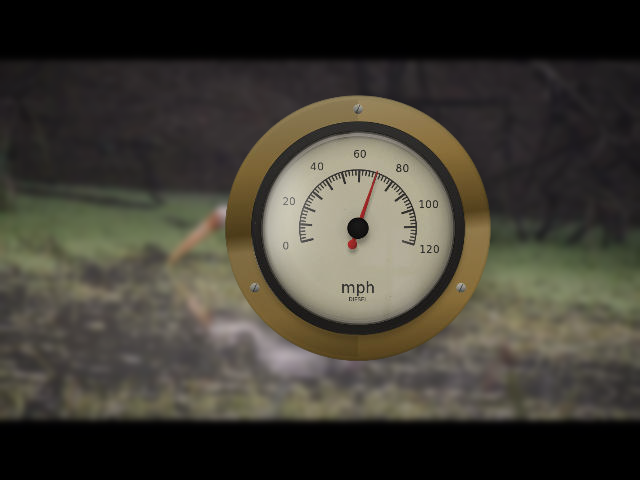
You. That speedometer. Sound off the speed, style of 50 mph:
70 mph
